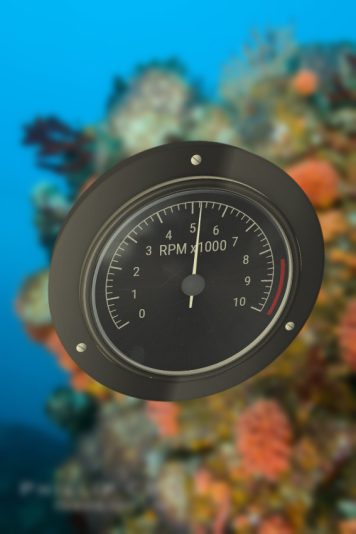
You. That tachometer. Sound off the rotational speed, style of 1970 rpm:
5200 rpm
